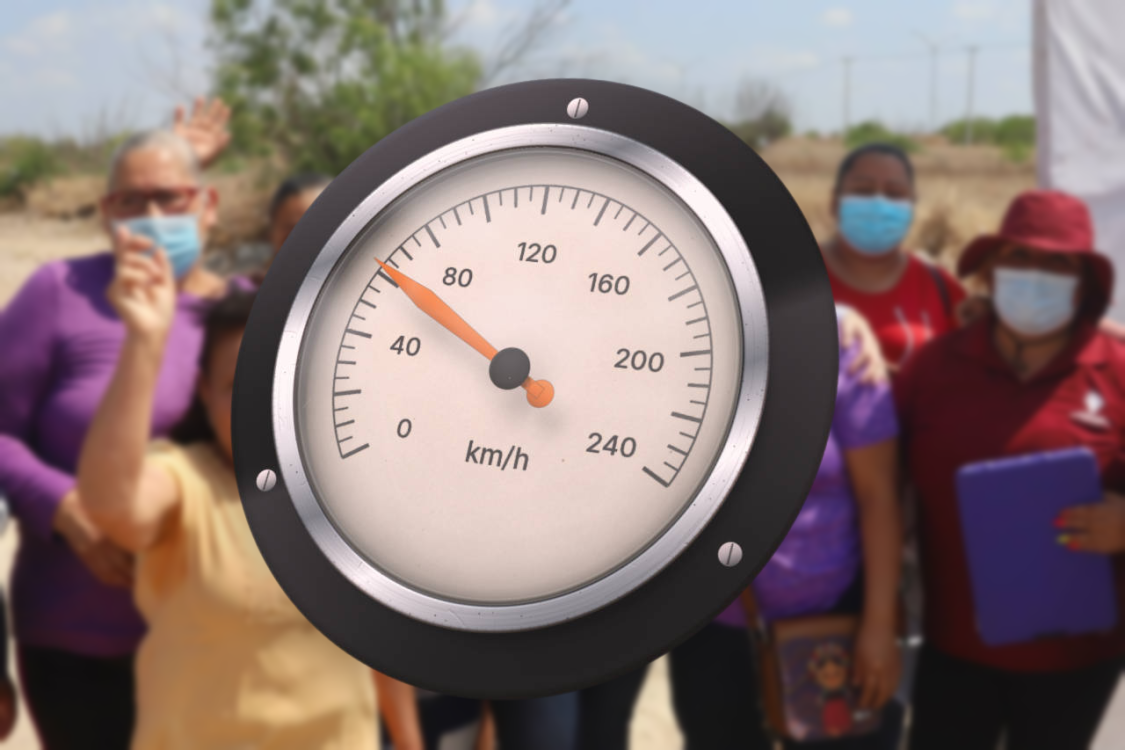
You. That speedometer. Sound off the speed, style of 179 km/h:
62.5 km/h
